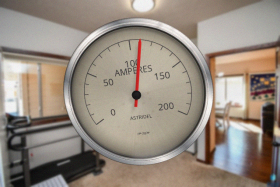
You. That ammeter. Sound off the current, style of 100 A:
110 A
